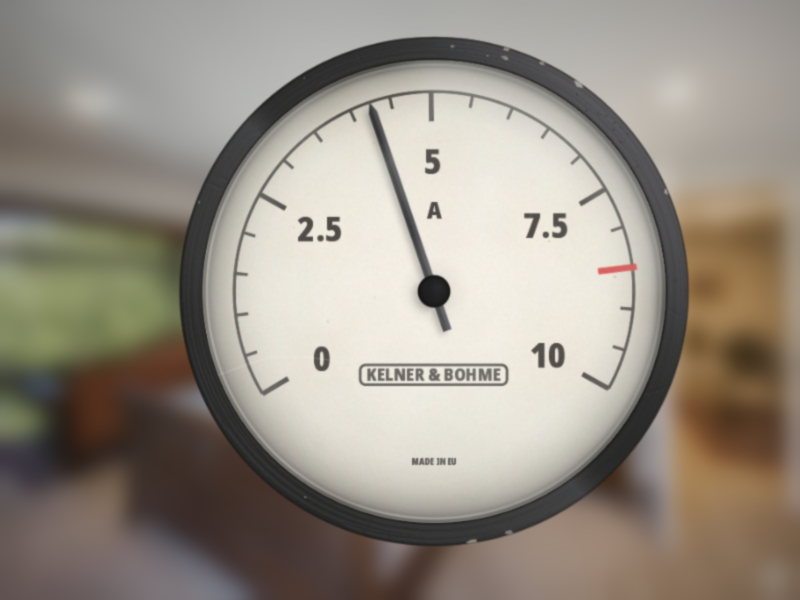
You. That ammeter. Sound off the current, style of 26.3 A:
4.25 A
